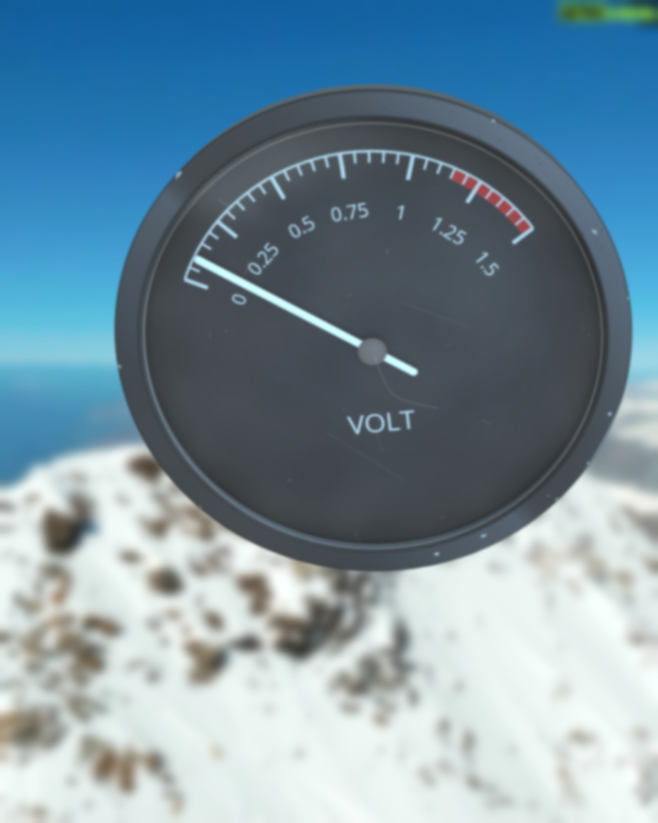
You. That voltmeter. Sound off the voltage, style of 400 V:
0.1 V
